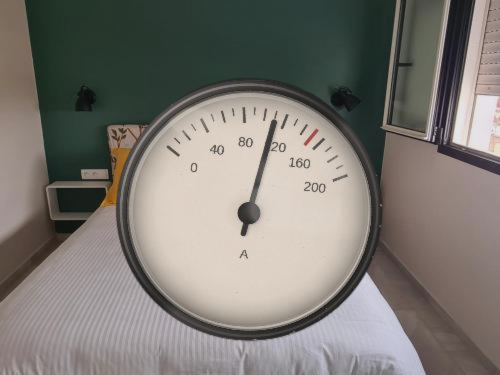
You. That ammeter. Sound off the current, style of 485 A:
110 A
